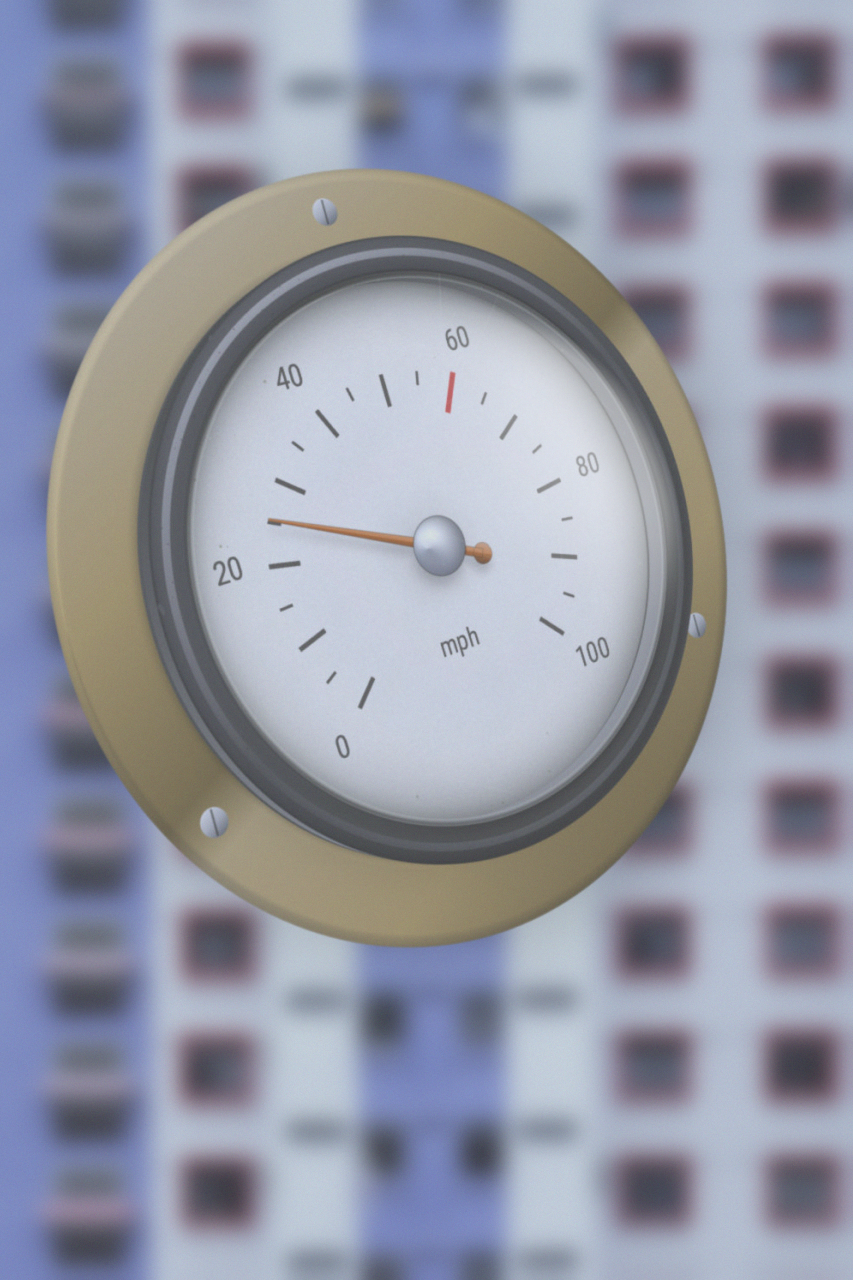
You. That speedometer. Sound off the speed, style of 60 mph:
25 mph
